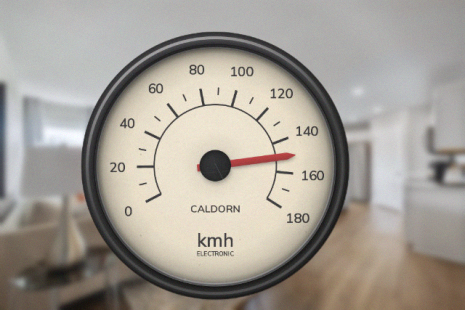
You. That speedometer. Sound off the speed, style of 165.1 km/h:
150 km/h
